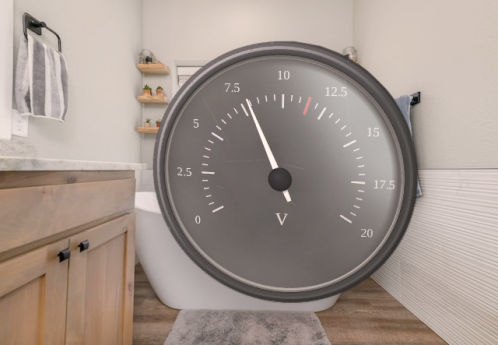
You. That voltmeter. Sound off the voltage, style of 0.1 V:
8 V
